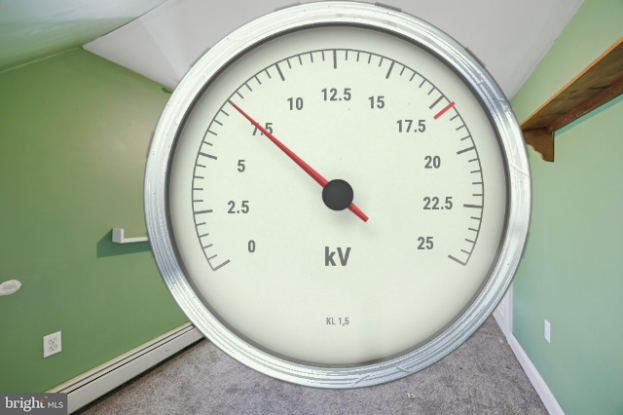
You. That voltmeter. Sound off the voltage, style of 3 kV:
7.5 kV
